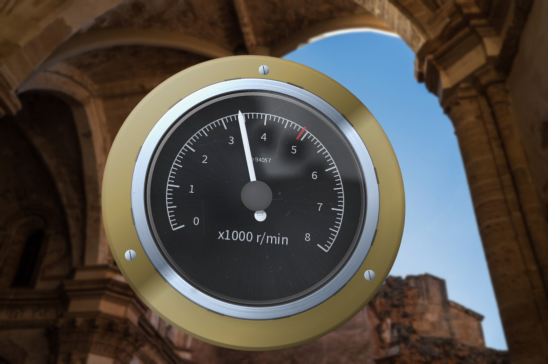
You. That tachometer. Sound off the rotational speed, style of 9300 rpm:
3400 rpm
